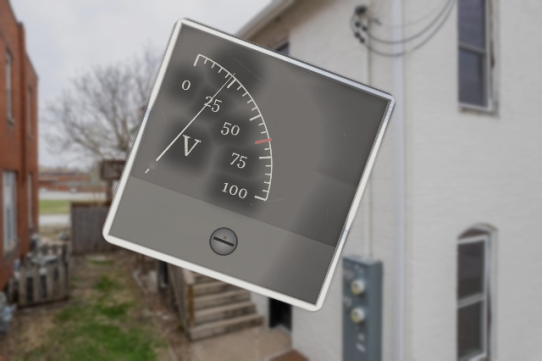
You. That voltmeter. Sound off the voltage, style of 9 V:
22.5 V
